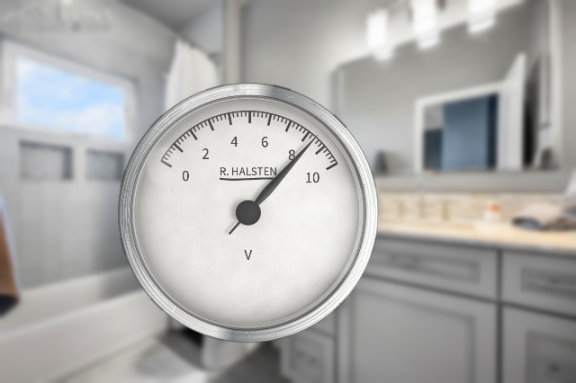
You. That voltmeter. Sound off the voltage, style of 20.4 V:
8.4 V
